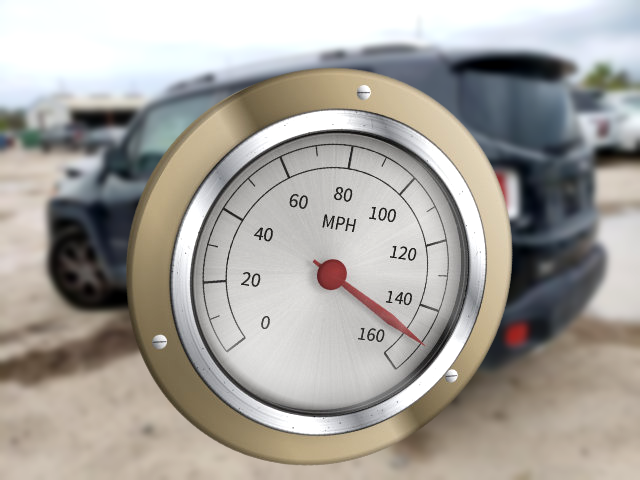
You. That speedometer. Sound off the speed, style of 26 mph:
150 mph
